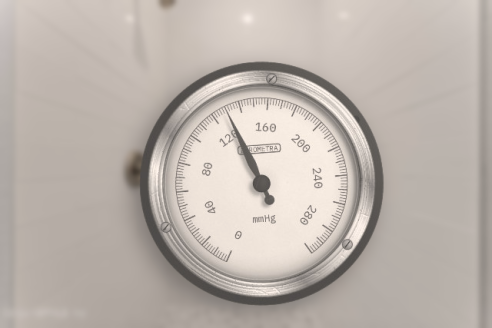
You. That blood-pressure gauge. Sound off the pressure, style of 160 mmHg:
130 mmHg
